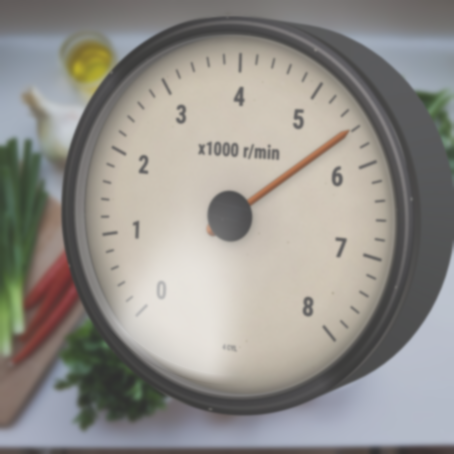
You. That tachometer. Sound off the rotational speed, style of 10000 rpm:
5600 rpm
